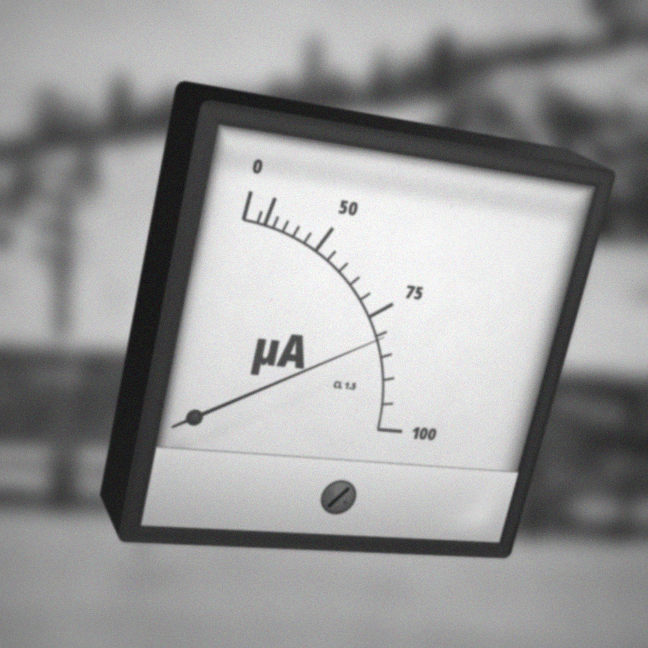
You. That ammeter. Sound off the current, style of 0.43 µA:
80 µA
